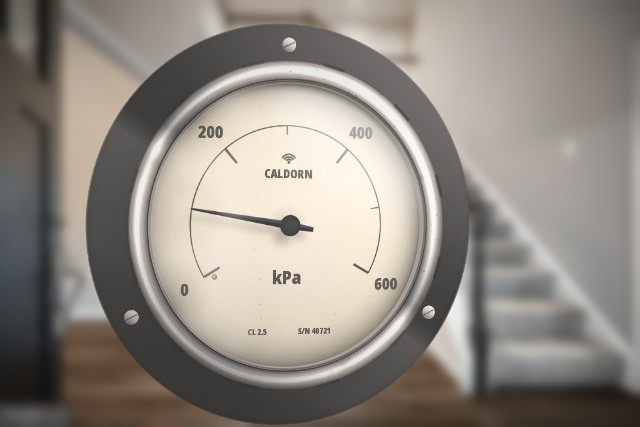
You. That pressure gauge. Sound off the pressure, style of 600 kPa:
100 kPa
